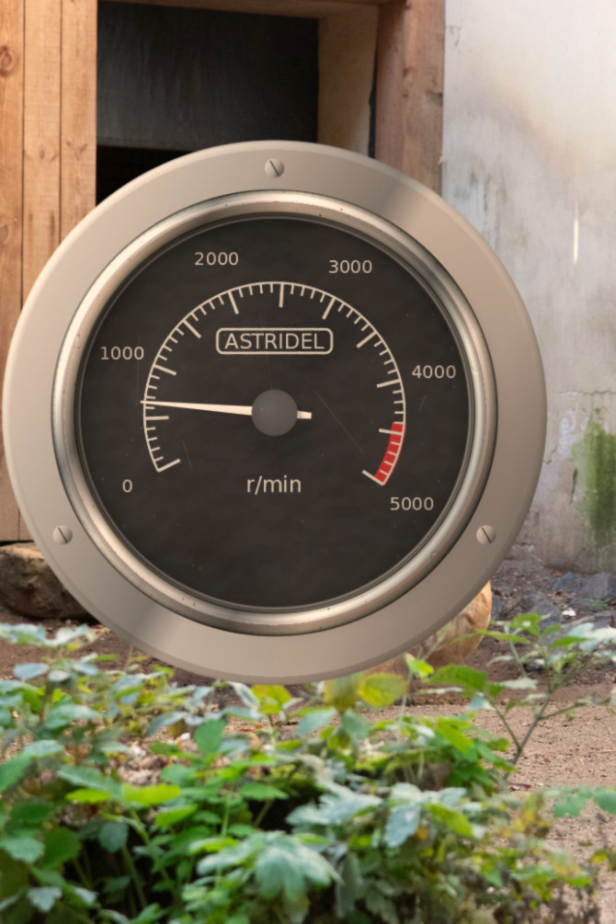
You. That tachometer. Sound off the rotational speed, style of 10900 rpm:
650 rpm
